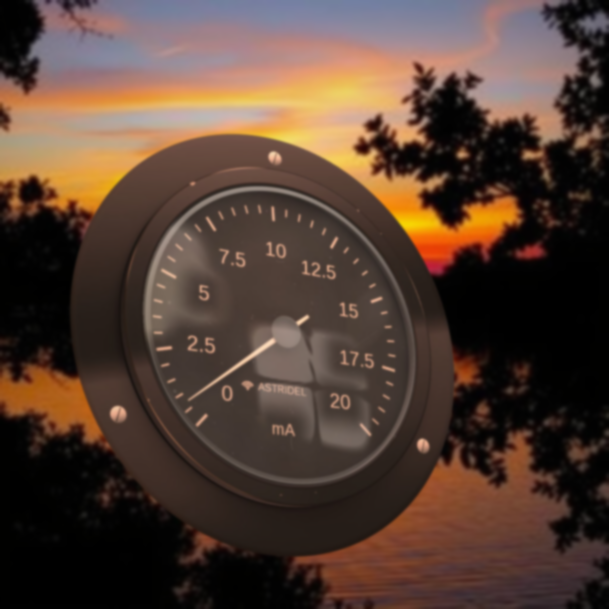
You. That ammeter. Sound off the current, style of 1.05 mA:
0.75 mA
